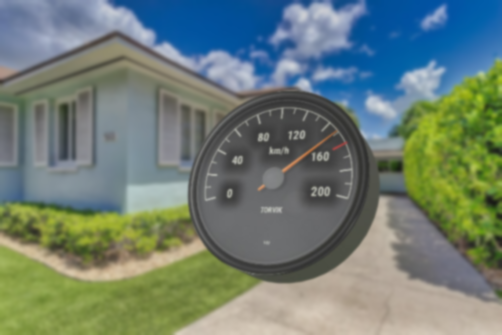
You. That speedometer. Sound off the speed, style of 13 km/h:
150 km/h
